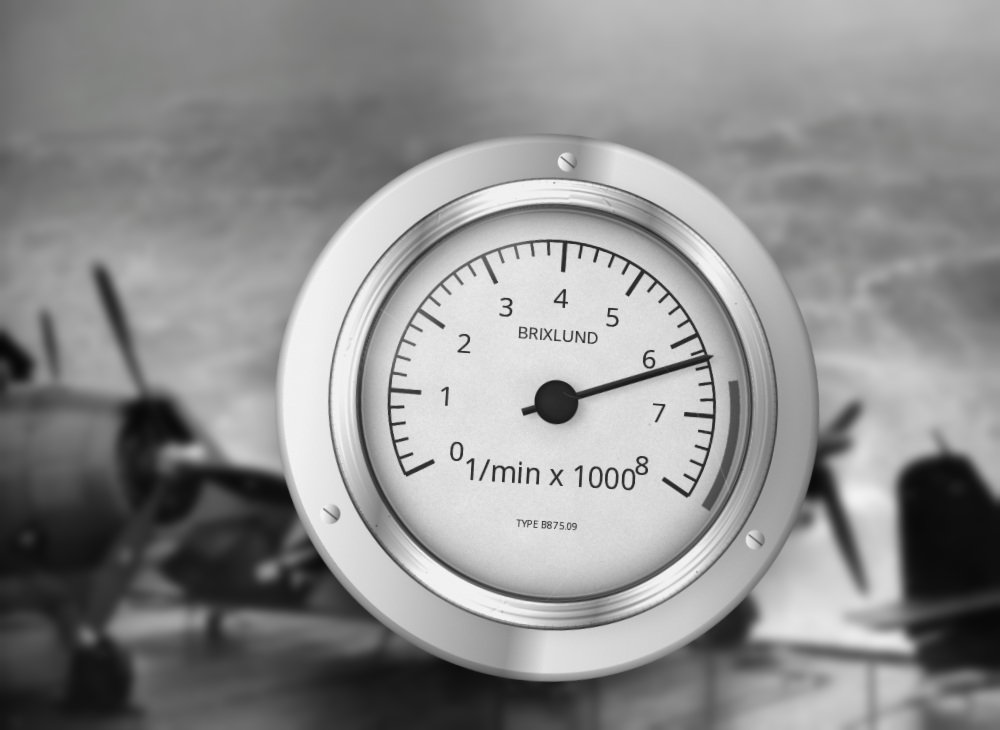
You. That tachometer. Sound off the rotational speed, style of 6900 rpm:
6300 rpm
